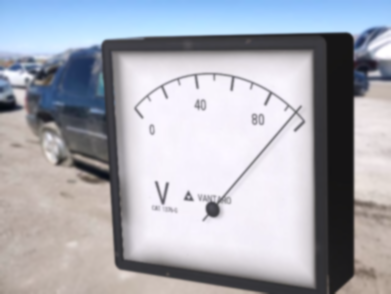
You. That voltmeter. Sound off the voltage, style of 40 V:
95 V
